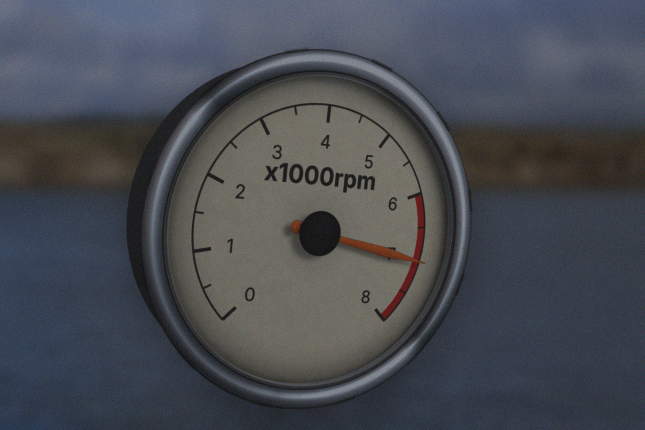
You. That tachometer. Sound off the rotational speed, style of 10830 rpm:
7000 rpm
